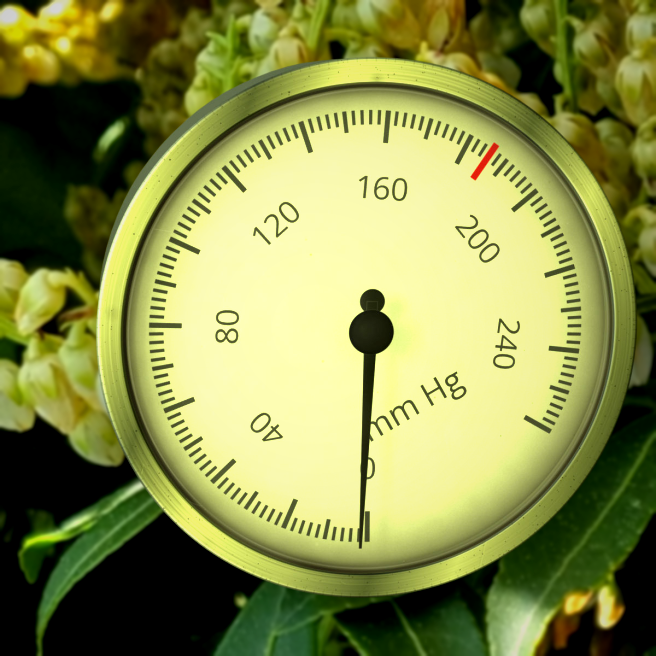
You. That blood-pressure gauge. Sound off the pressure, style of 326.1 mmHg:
2 mmHg
